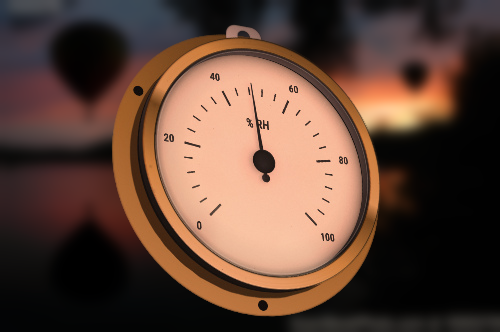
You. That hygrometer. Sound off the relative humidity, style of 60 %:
48 %
